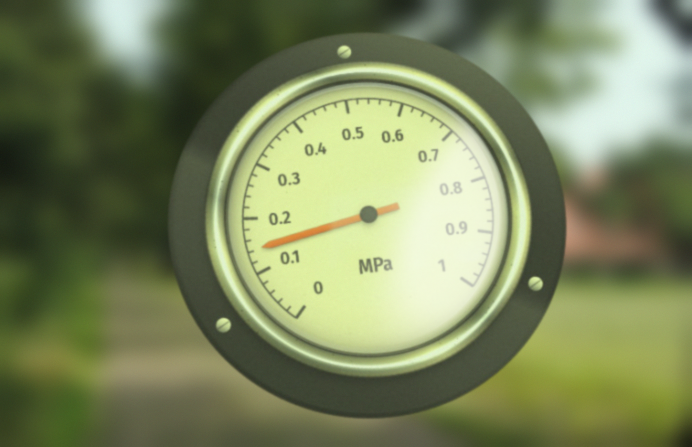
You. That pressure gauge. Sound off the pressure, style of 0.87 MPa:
0.14 MPa
